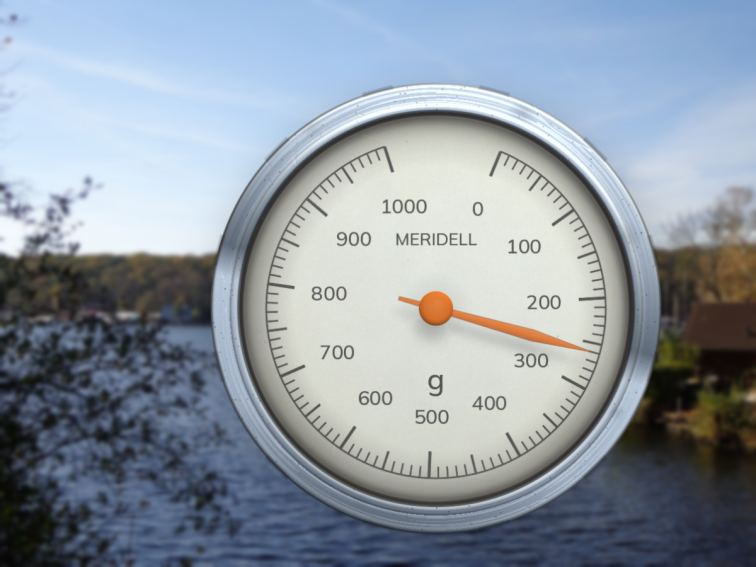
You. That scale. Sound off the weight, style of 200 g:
260 g
